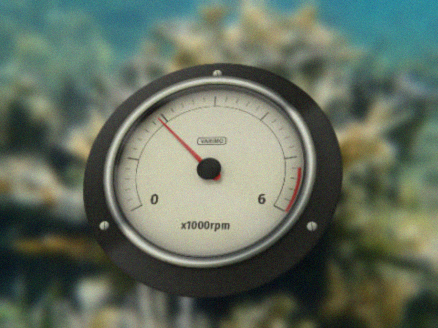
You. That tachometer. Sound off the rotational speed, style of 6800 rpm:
1900 rpm
